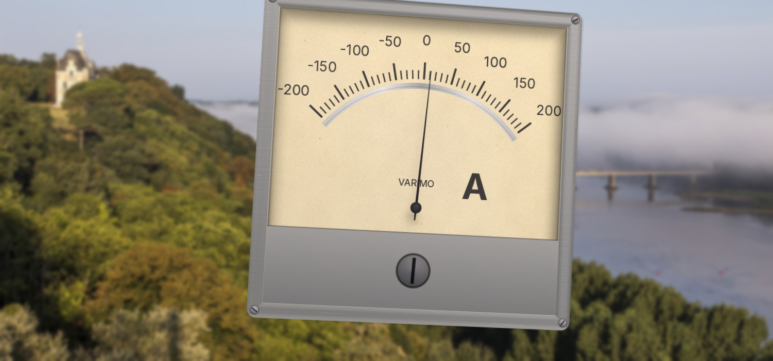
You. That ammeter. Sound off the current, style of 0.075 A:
10 A
